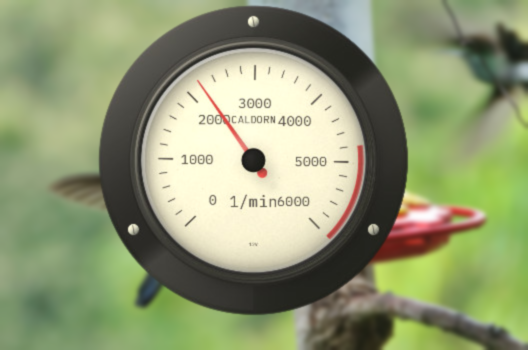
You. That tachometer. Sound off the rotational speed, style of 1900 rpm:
2200 rpm
